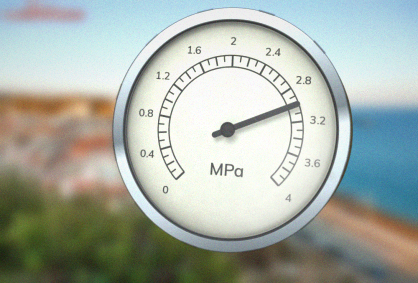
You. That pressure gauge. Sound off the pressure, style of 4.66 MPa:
3 MPa
